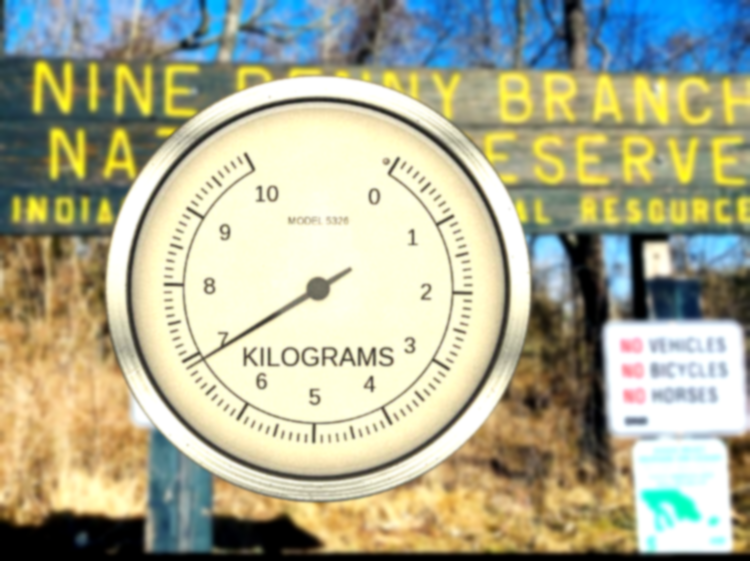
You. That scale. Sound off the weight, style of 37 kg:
6.9 kg
